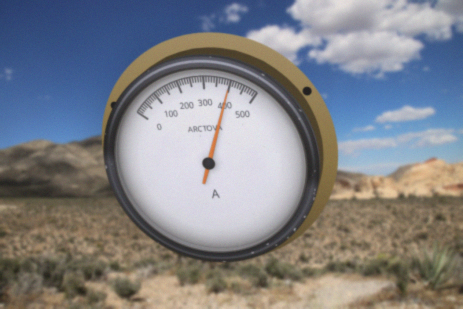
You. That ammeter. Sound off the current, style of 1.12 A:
400 A
